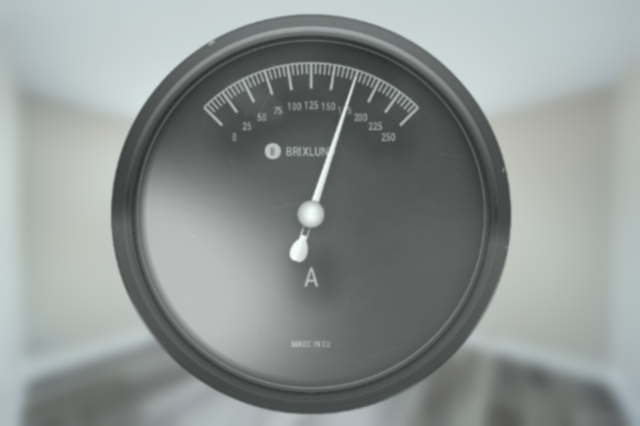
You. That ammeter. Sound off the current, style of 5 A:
175 A
